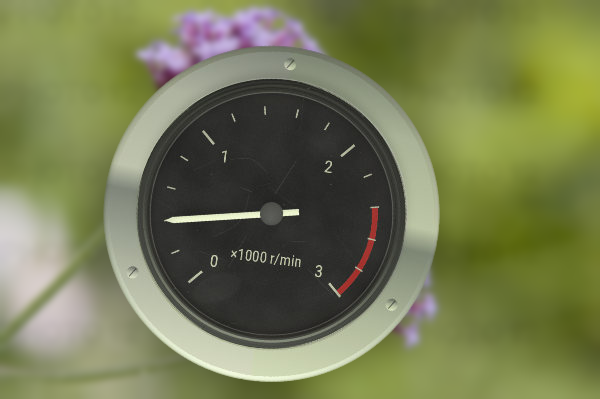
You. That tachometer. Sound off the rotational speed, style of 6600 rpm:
400 rpm
